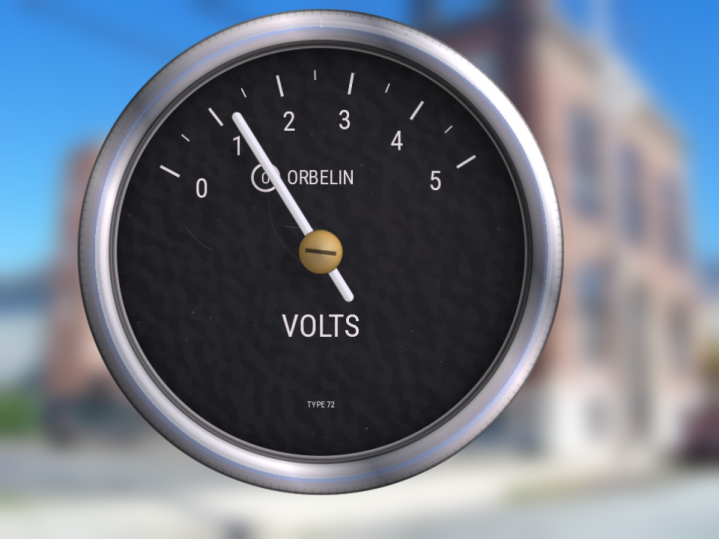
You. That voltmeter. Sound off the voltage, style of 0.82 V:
1.25 V
